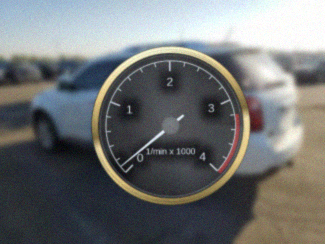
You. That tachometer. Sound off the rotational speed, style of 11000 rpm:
100 rpm
